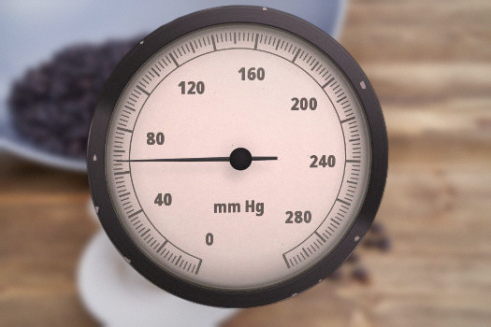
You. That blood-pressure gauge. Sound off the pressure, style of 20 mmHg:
66 mmHg
